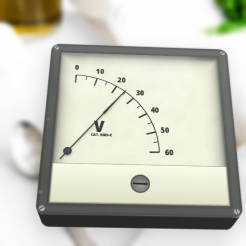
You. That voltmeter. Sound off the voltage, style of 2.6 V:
25 V
